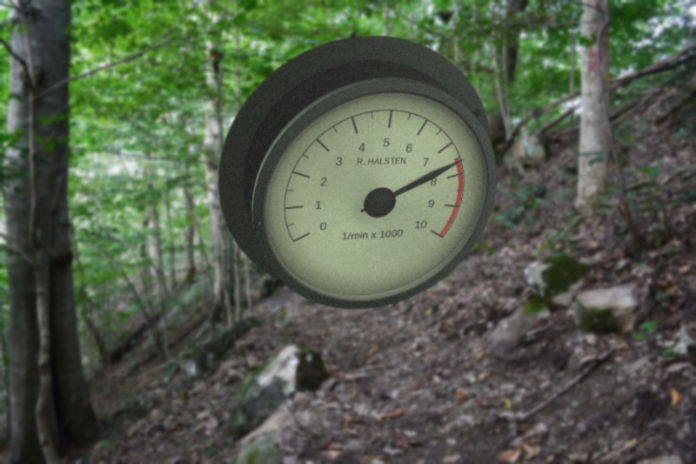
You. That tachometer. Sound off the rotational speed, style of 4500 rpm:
7500 rpm
